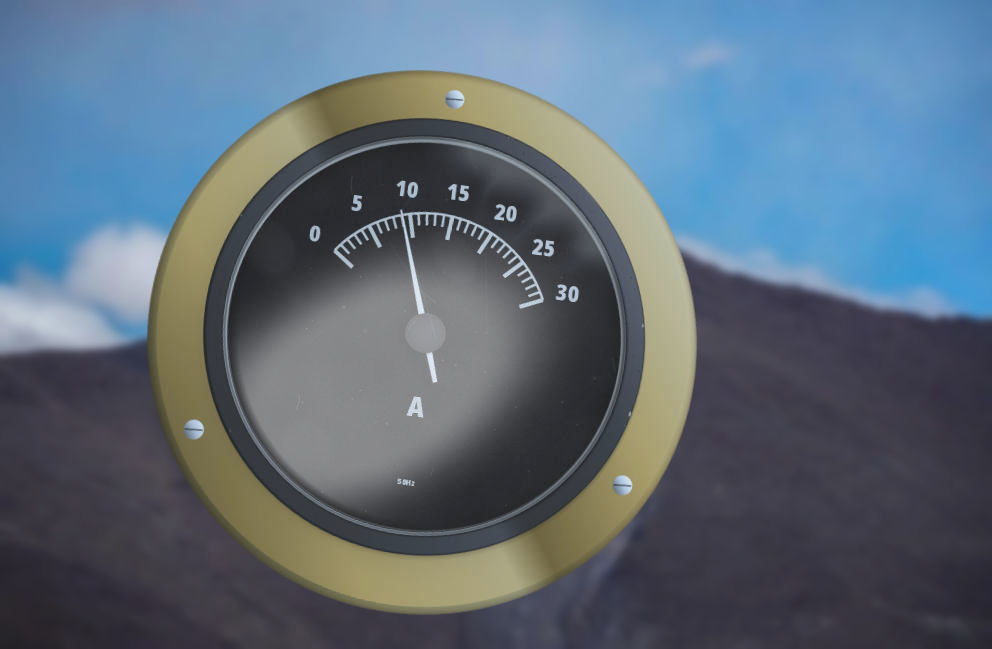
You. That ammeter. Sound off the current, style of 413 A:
9 A
